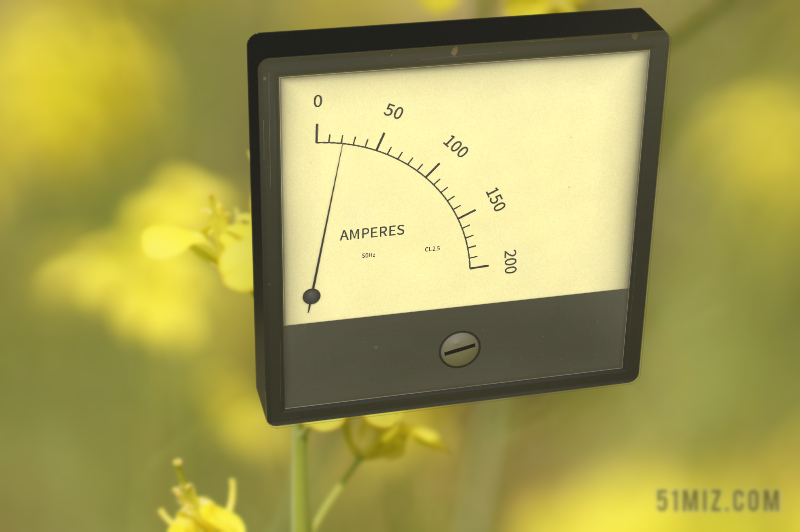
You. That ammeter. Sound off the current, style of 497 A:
20 A
